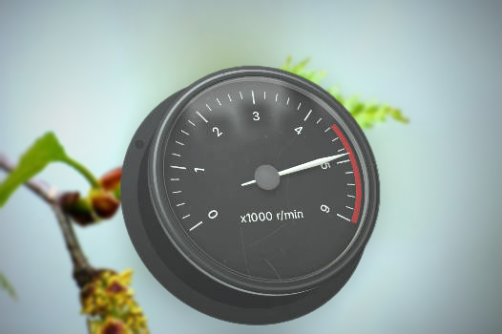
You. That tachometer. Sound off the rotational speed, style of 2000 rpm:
4900 rpm
